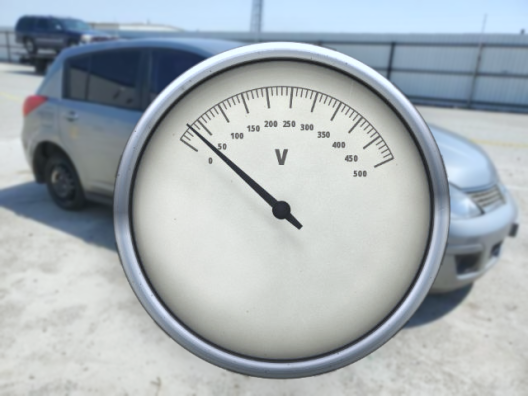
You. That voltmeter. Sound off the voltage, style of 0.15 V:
30 V
